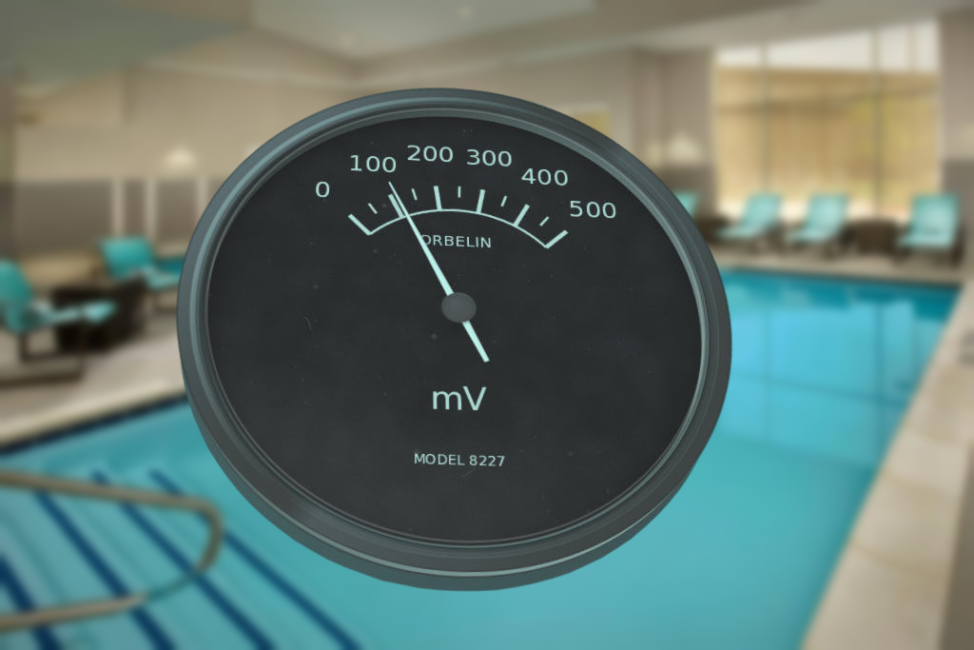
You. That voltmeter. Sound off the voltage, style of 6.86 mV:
100 mV
